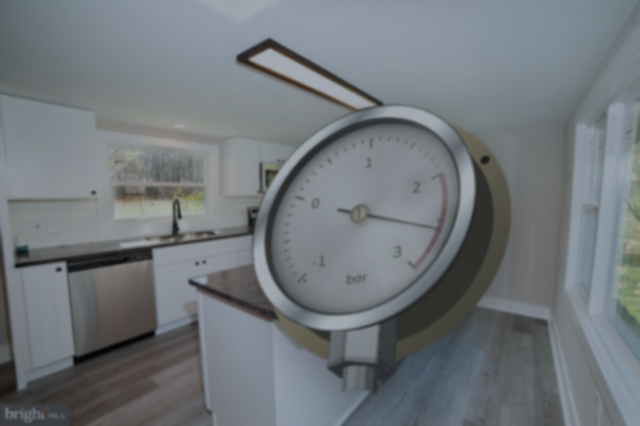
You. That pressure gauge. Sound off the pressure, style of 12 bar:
2.6 bar
